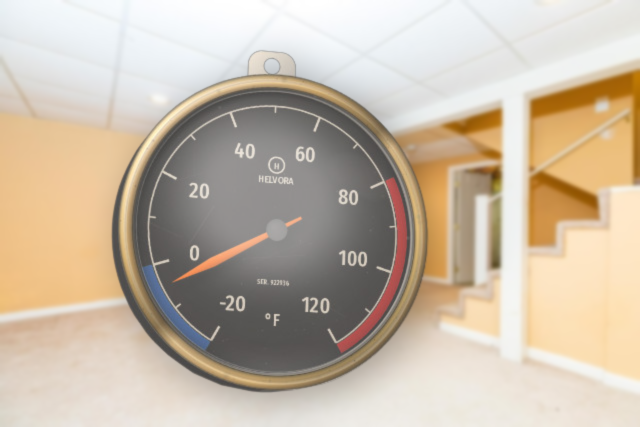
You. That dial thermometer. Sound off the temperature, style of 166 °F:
-5 °F
